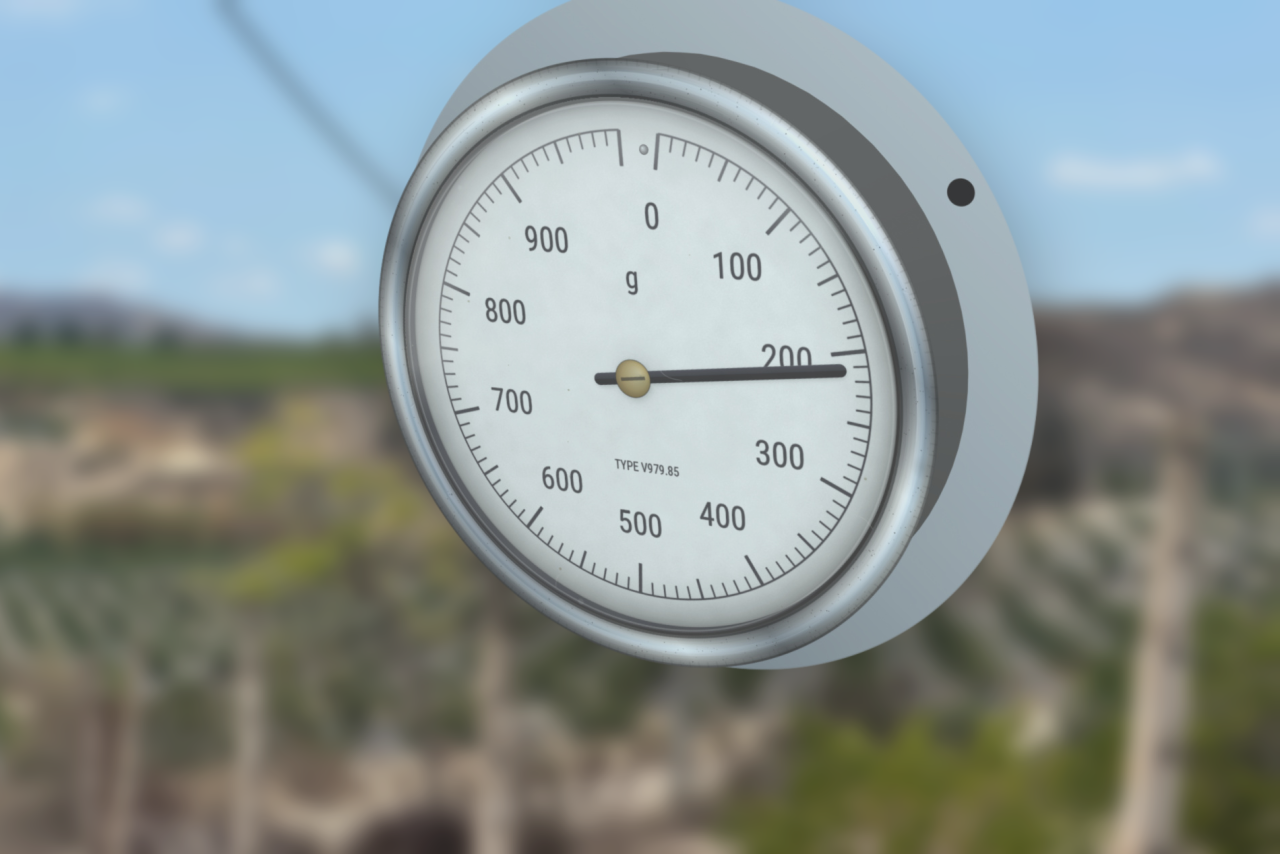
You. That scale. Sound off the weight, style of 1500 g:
210 g
